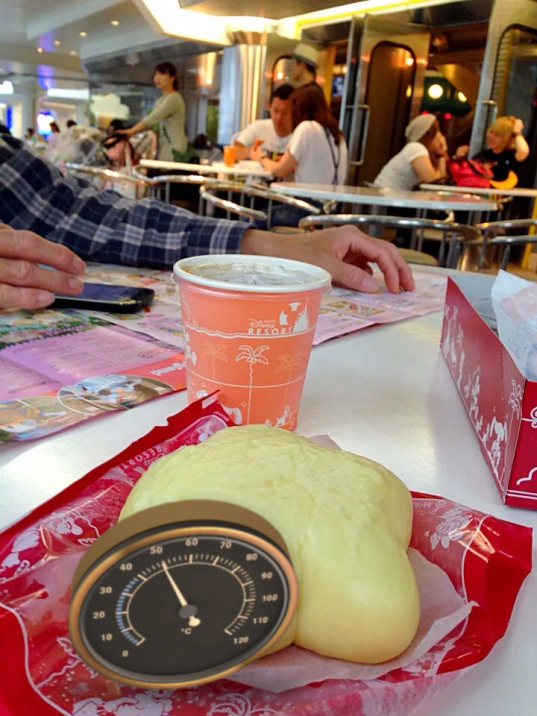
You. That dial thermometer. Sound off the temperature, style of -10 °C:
50 °C
